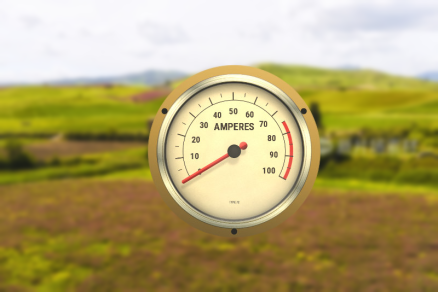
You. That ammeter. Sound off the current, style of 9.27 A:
0 A
